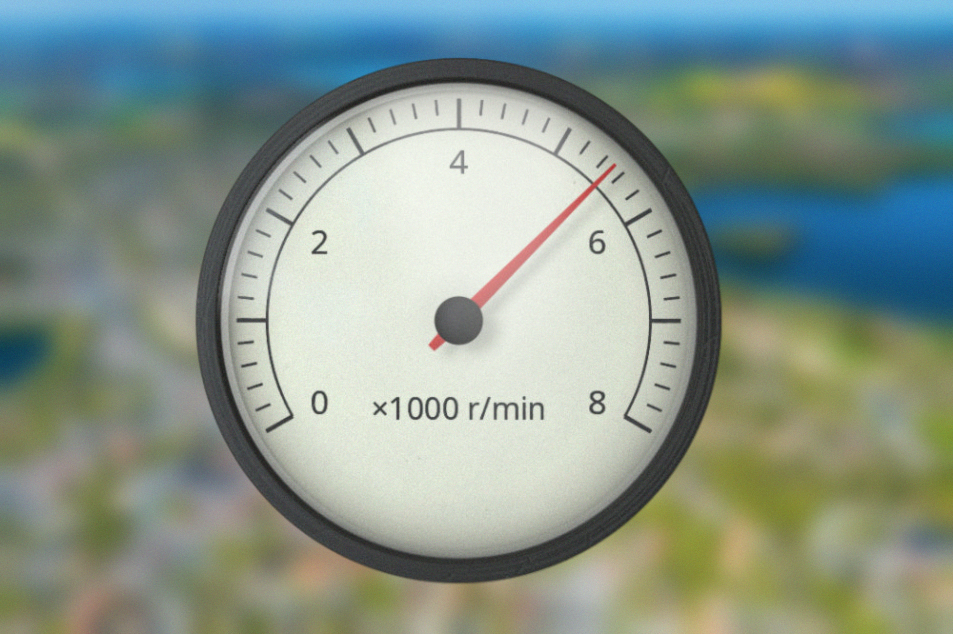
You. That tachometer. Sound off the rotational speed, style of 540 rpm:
5500 rpm
